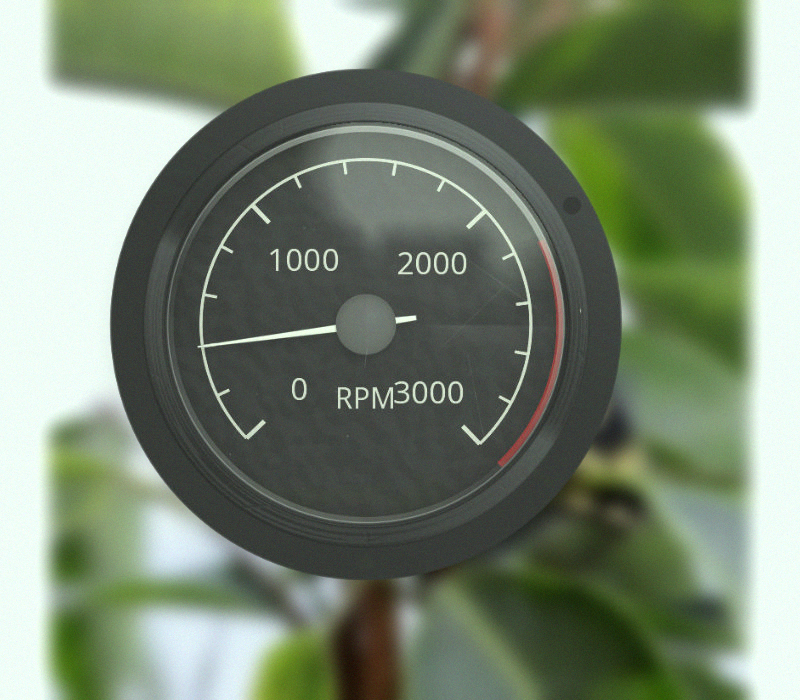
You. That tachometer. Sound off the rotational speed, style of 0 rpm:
400 rpm
